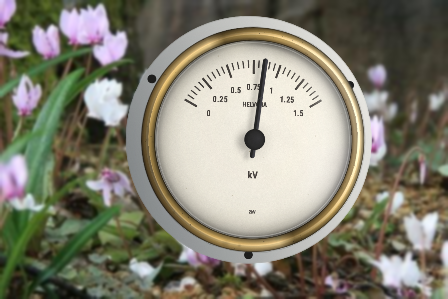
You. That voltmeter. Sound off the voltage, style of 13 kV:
0.85 kV
